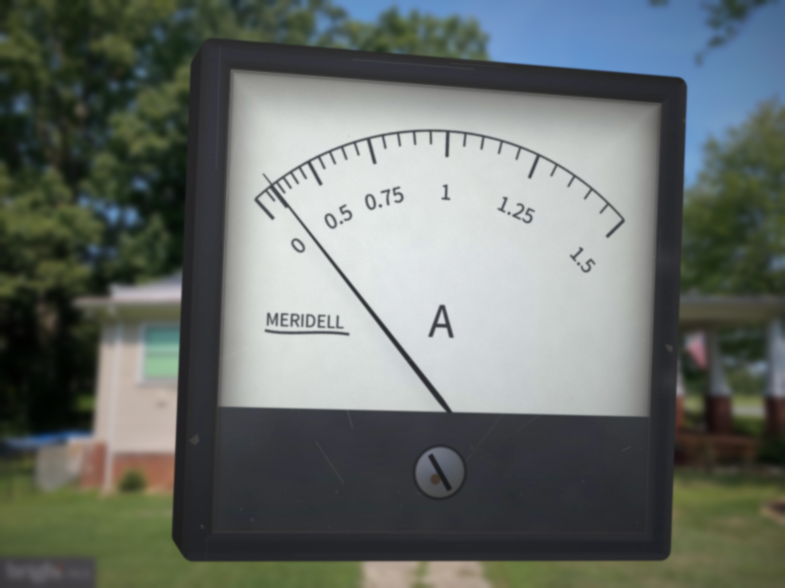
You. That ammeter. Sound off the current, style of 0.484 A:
0.25 A
